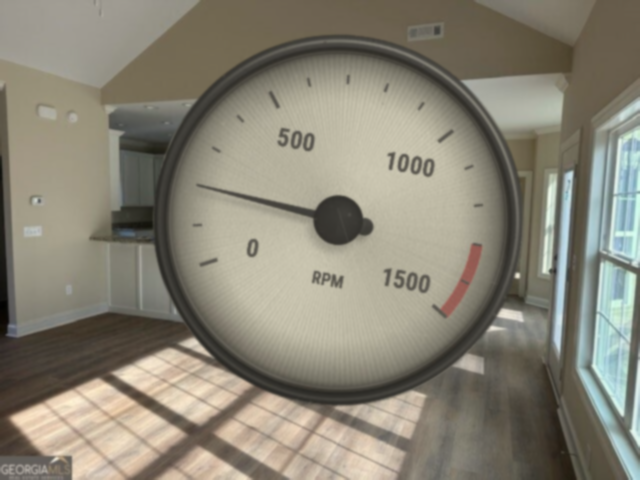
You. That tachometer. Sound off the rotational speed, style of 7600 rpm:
200 rpm
